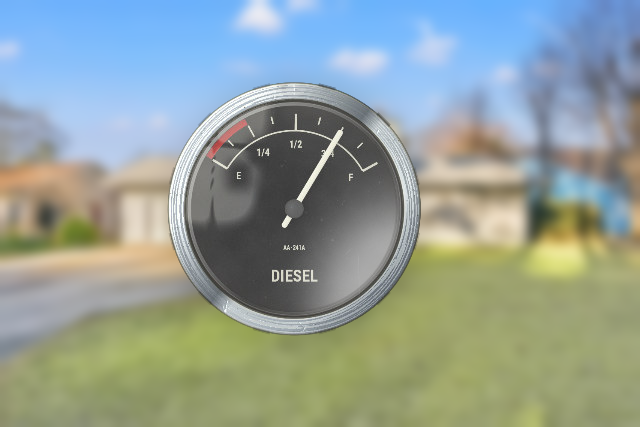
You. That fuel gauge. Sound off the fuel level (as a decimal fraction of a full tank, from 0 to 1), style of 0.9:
0.75
